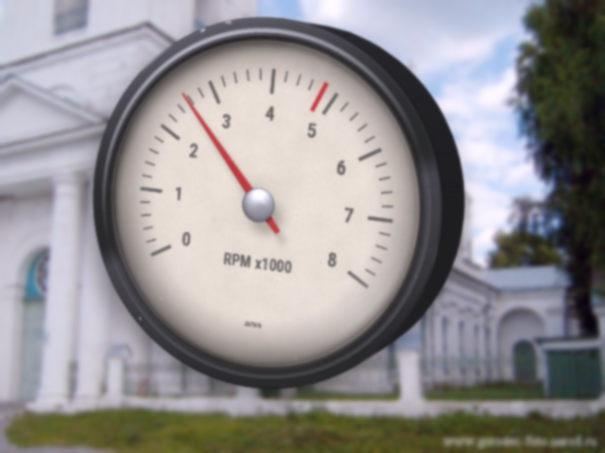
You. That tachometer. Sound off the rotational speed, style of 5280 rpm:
2600 rpm
